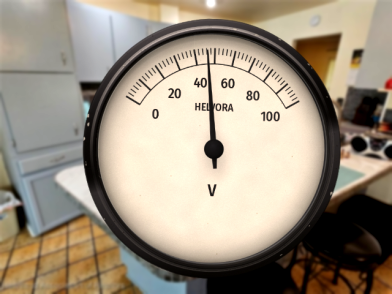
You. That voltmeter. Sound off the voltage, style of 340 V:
46 V
